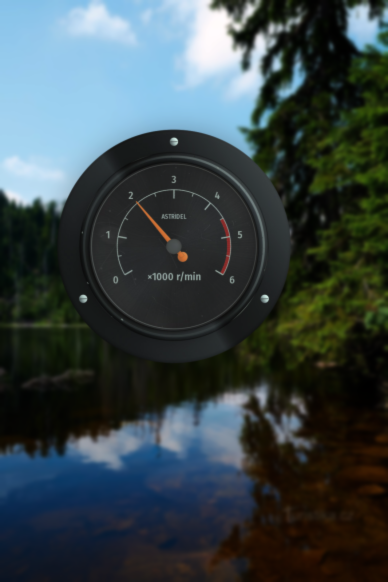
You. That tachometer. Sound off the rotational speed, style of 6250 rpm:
2000 rpm
